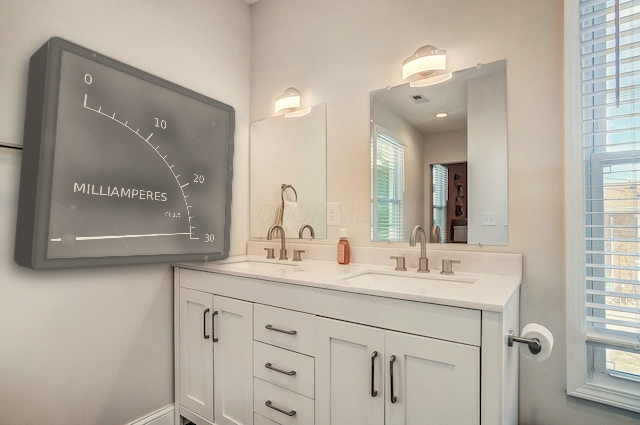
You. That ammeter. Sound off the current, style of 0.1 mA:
29 mA
